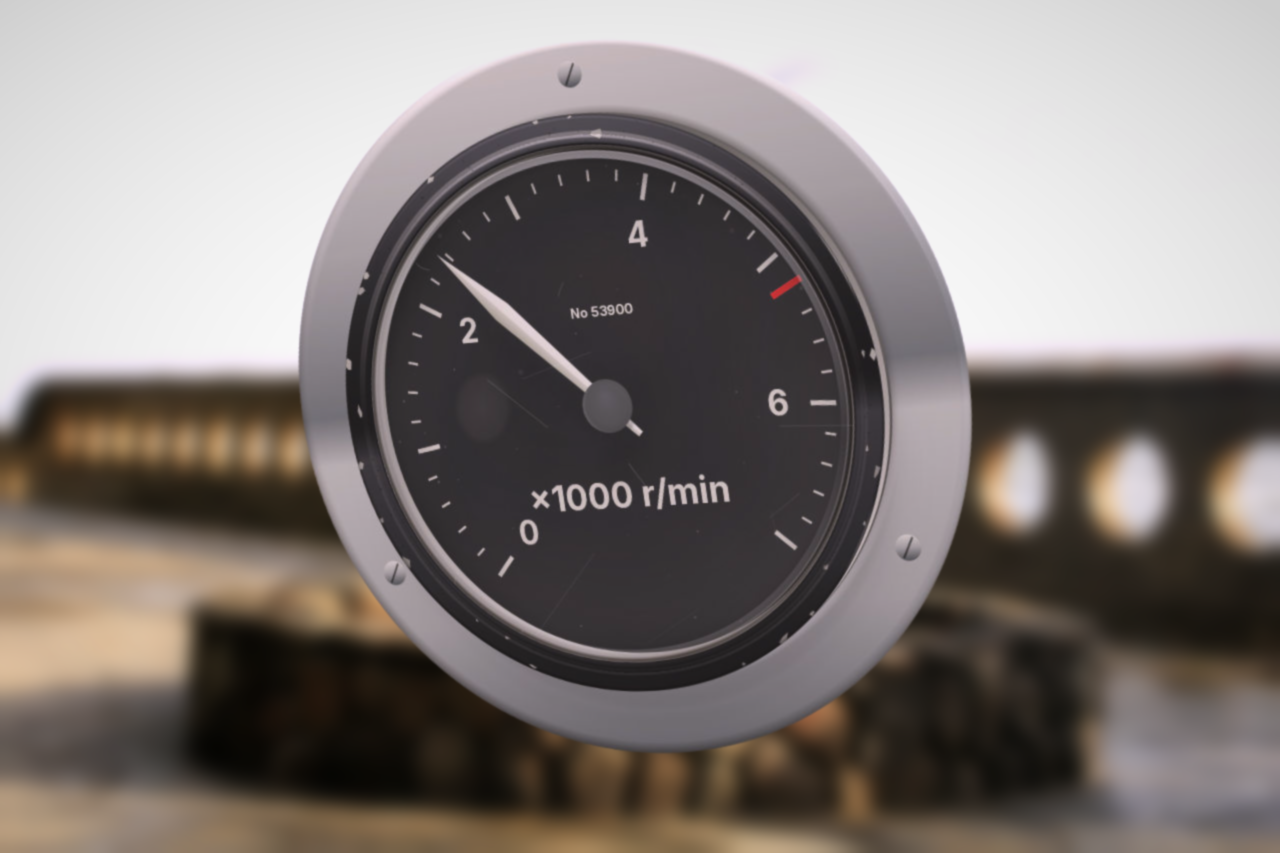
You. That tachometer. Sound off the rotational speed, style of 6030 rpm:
2400 rpm
